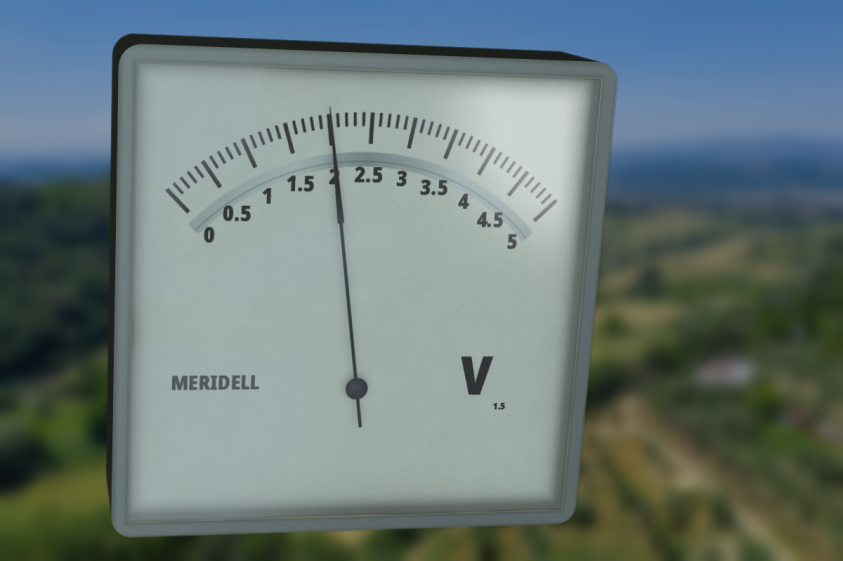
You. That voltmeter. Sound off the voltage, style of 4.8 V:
2 V
